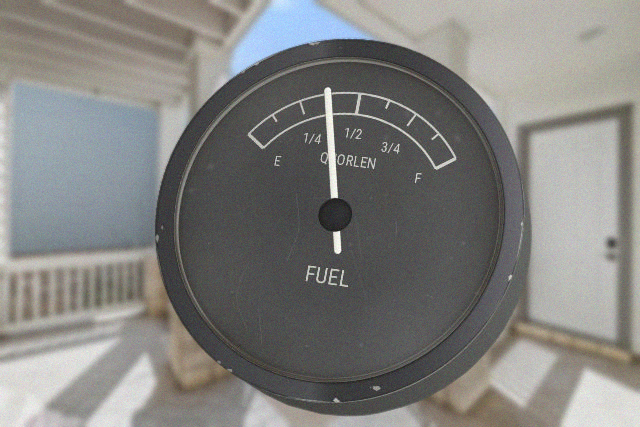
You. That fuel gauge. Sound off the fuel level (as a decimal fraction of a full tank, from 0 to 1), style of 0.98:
0.375
